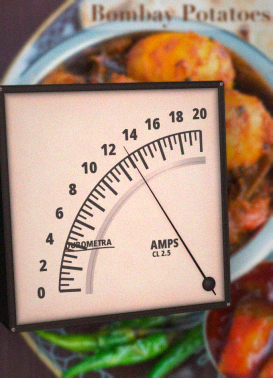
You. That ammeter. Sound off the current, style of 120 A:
13 A
